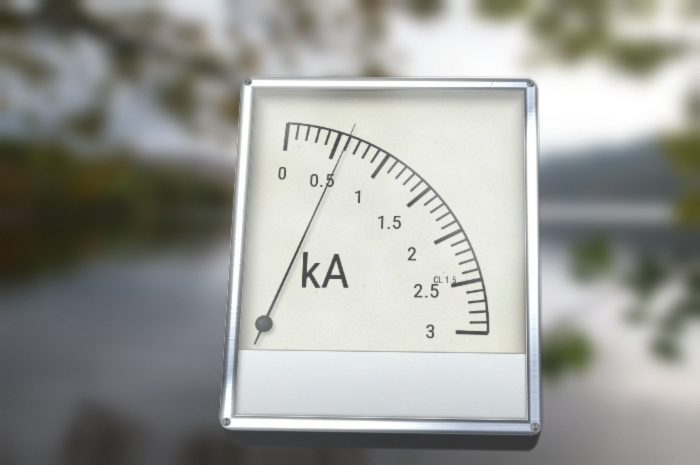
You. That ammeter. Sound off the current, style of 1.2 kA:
0.6 kA
